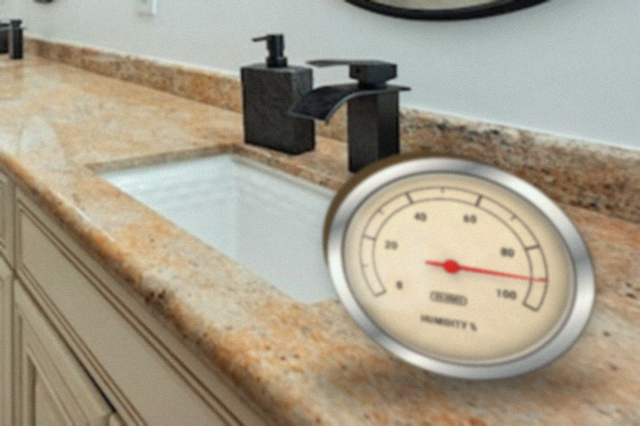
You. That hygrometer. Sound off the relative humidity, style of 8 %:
90 %
